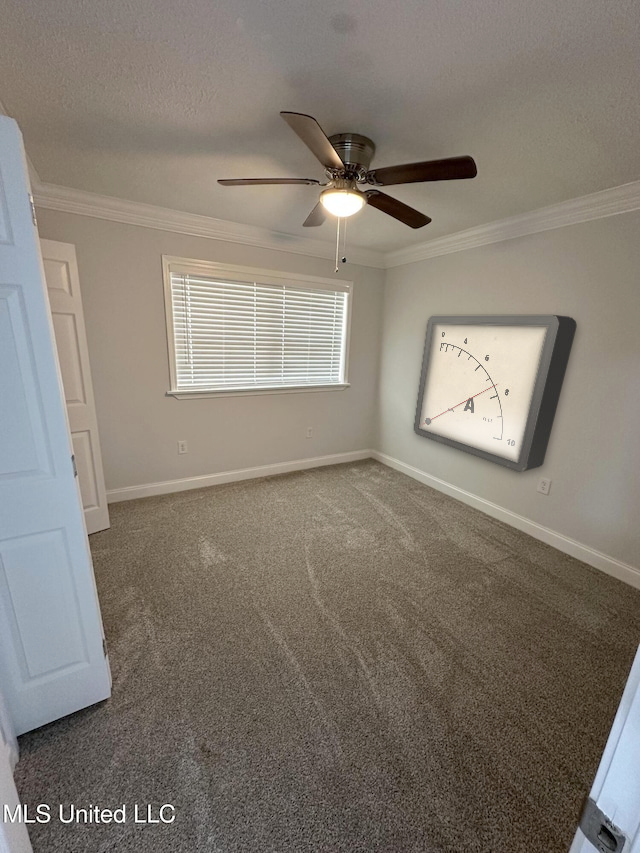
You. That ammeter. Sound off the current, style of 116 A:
7.5 A
